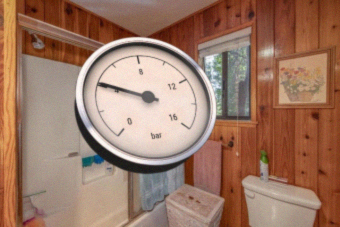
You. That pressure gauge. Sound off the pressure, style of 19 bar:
4 bar
